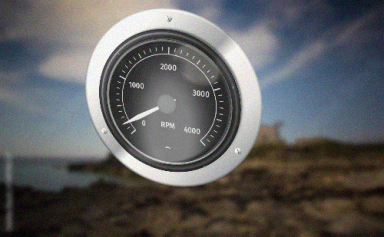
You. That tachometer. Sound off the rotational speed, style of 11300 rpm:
200 rpm
